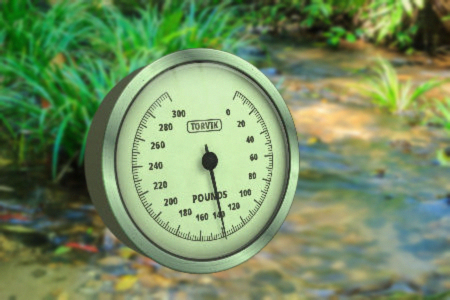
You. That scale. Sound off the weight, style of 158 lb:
140 lb
